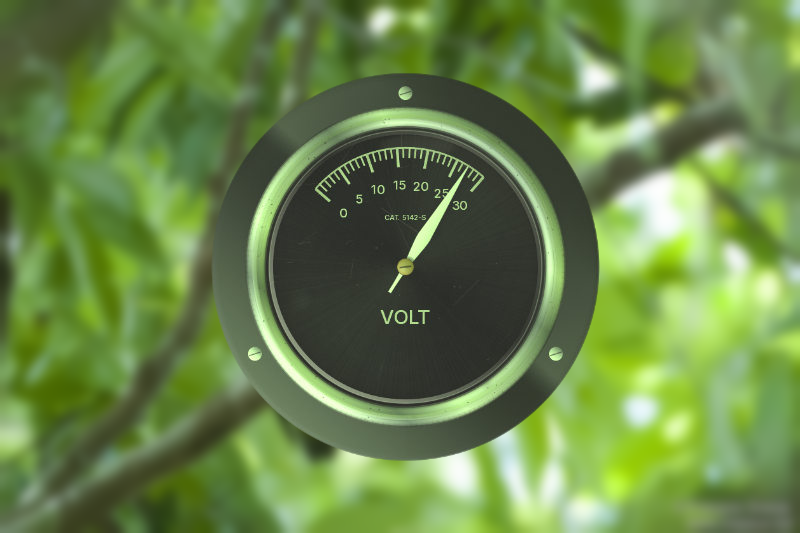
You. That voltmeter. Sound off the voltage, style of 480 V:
27 V
